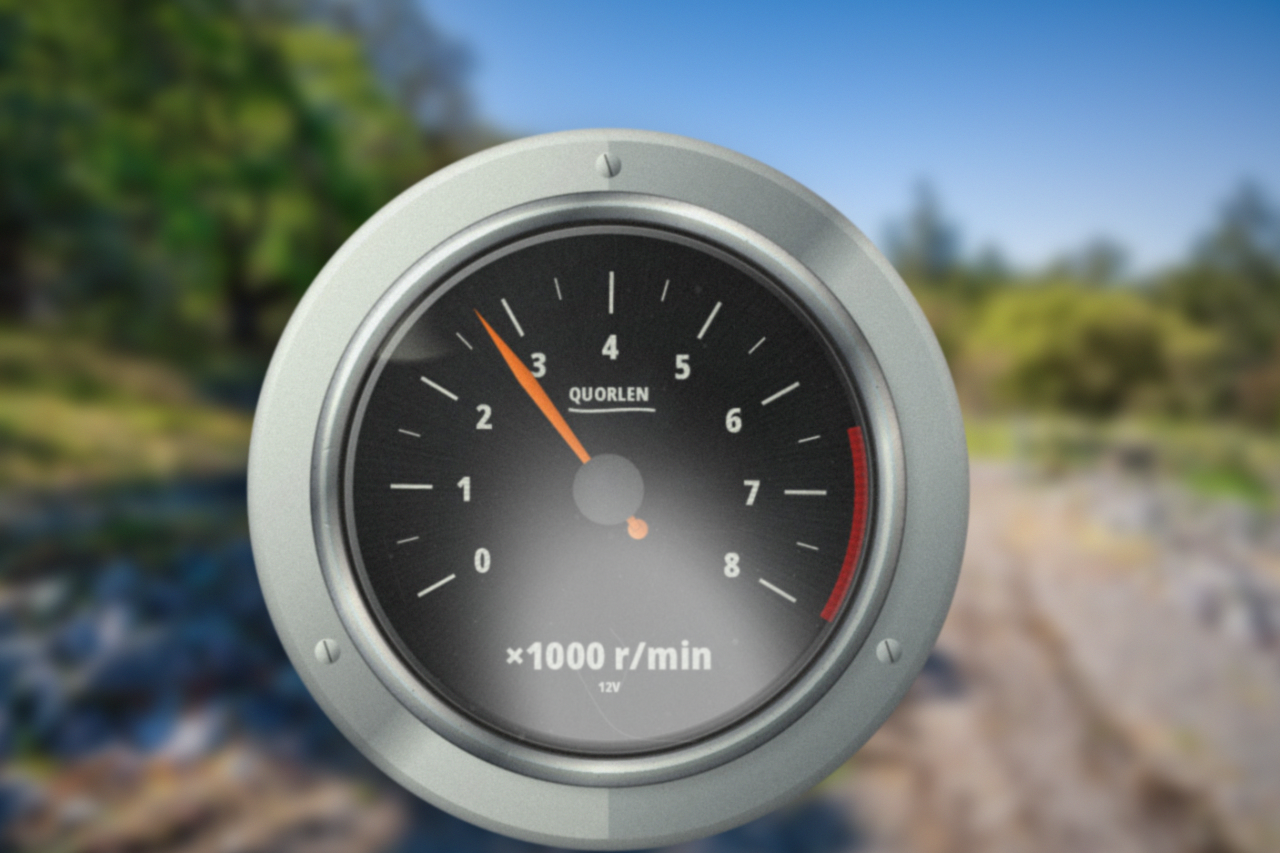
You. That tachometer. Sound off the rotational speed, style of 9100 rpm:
2750 rpm
